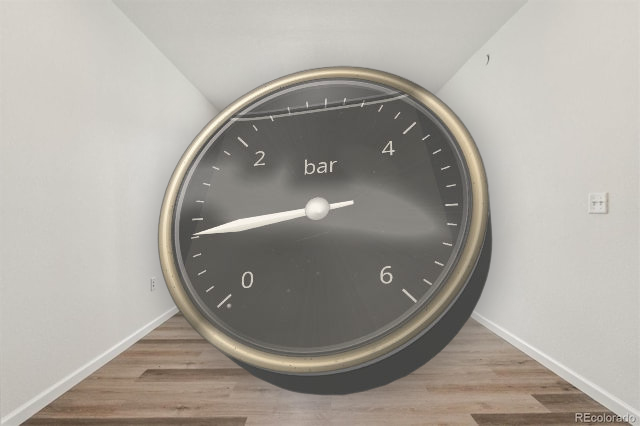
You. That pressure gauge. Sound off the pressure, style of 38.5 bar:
0.8 bar
